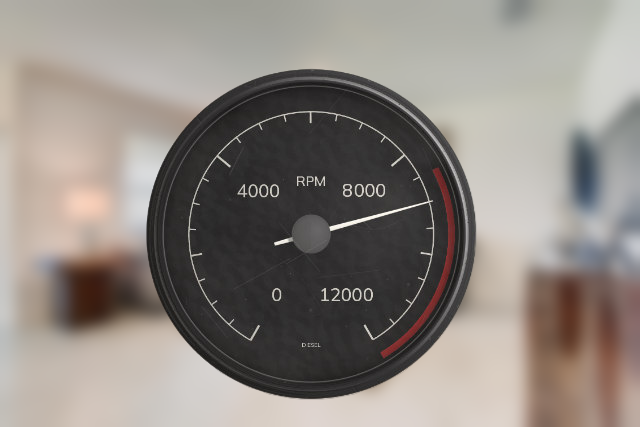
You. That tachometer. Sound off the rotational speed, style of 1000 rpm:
9000 rpm
